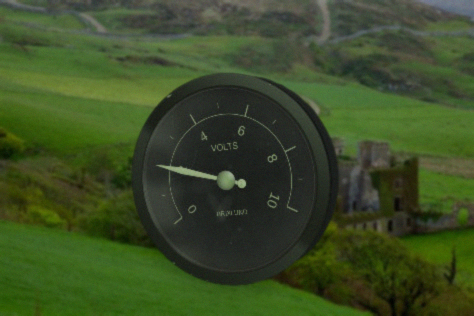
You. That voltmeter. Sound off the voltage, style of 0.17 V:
2 V
